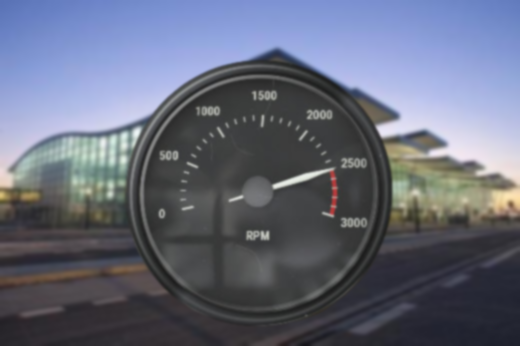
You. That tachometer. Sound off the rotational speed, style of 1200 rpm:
2500 rpm
